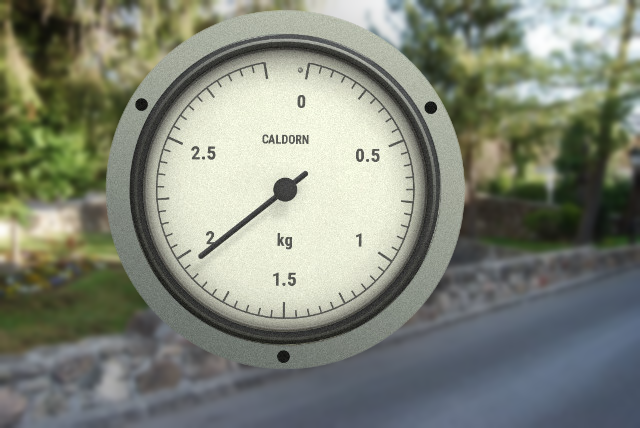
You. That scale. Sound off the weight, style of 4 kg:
1.95 kg
